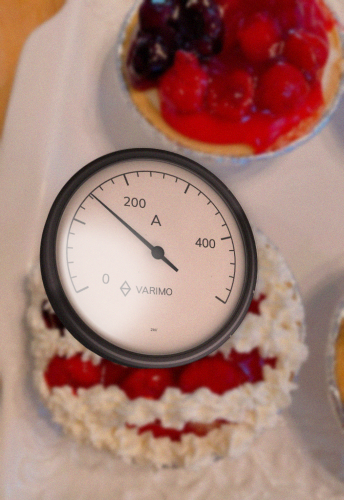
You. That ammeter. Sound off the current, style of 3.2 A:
140 A
